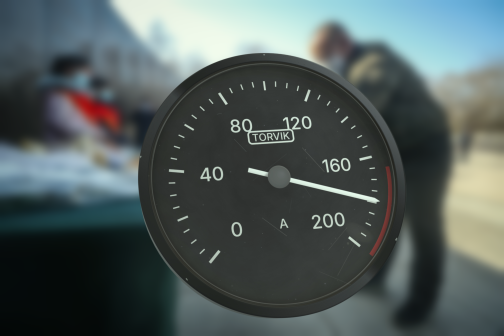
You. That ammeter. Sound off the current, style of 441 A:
180 A
